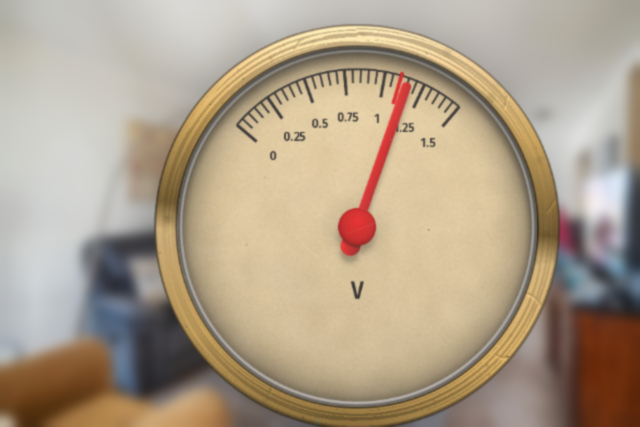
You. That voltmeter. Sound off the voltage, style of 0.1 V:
1.15 V
